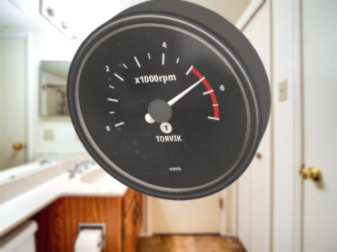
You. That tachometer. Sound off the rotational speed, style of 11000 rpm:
5500 rpm
